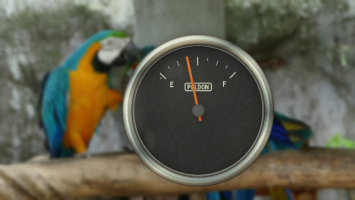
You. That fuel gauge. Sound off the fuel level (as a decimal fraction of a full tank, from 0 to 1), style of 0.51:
0.375
